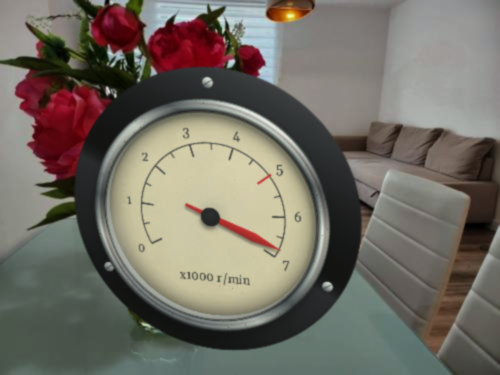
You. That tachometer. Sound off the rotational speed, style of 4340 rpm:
6750 rpm
